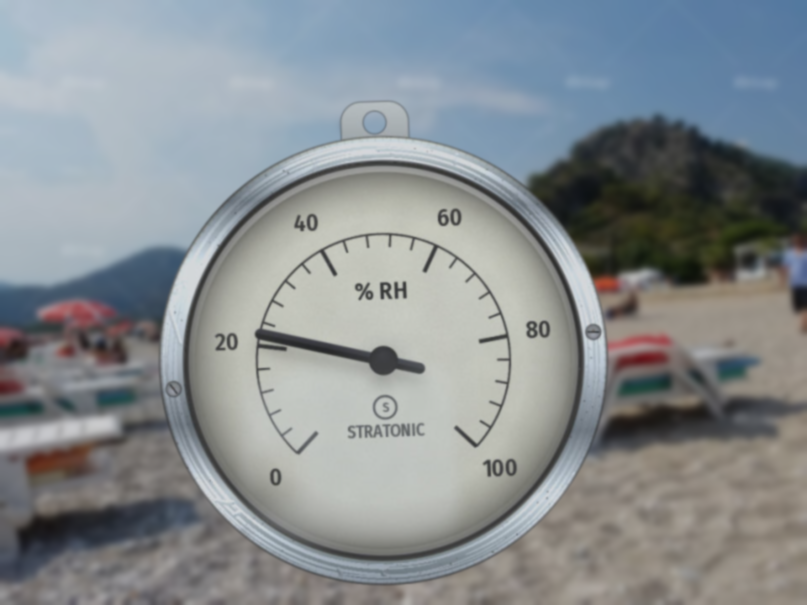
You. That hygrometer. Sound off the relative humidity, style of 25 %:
22 %
